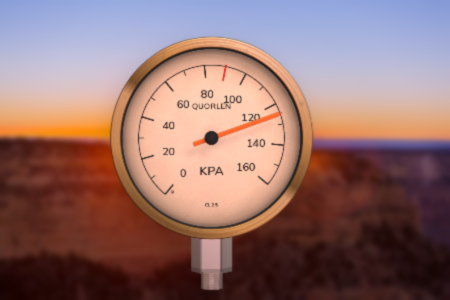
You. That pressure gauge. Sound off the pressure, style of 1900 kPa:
125 kPa
